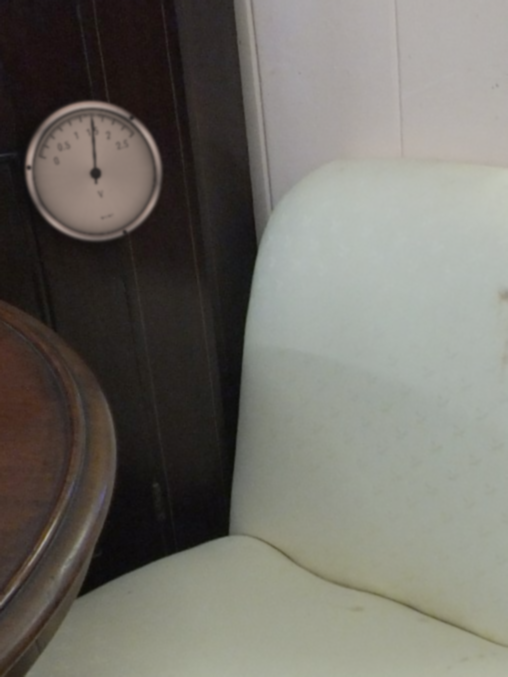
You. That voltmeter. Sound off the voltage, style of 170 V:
1.5 V
